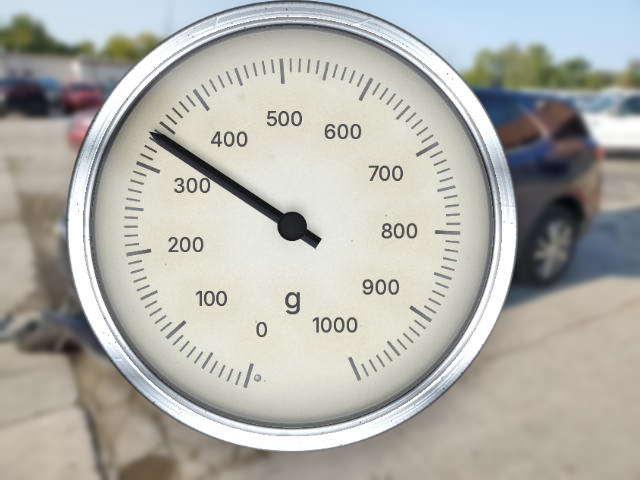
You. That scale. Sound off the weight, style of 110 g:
335 g
